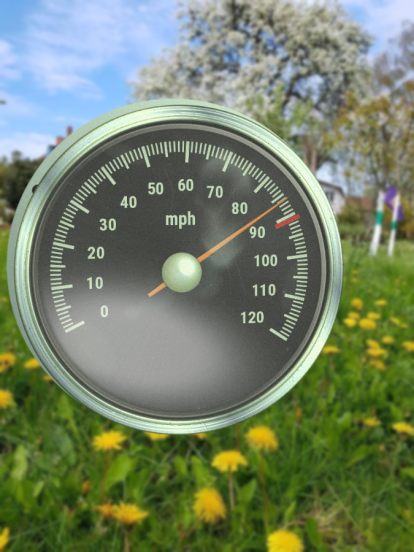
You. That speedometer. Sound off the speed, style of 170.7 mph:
86 mph
